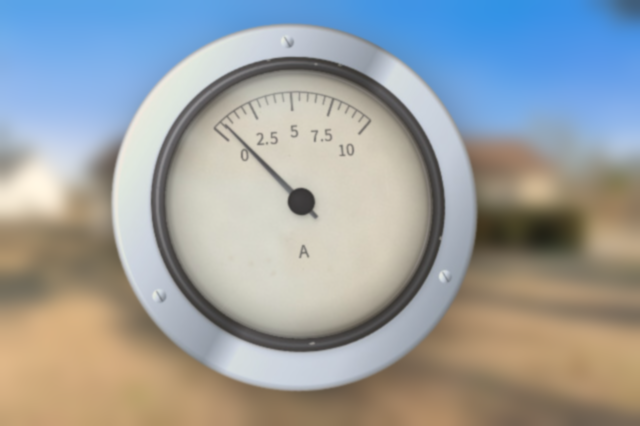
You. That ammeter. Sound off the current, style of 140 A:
0.5 A
